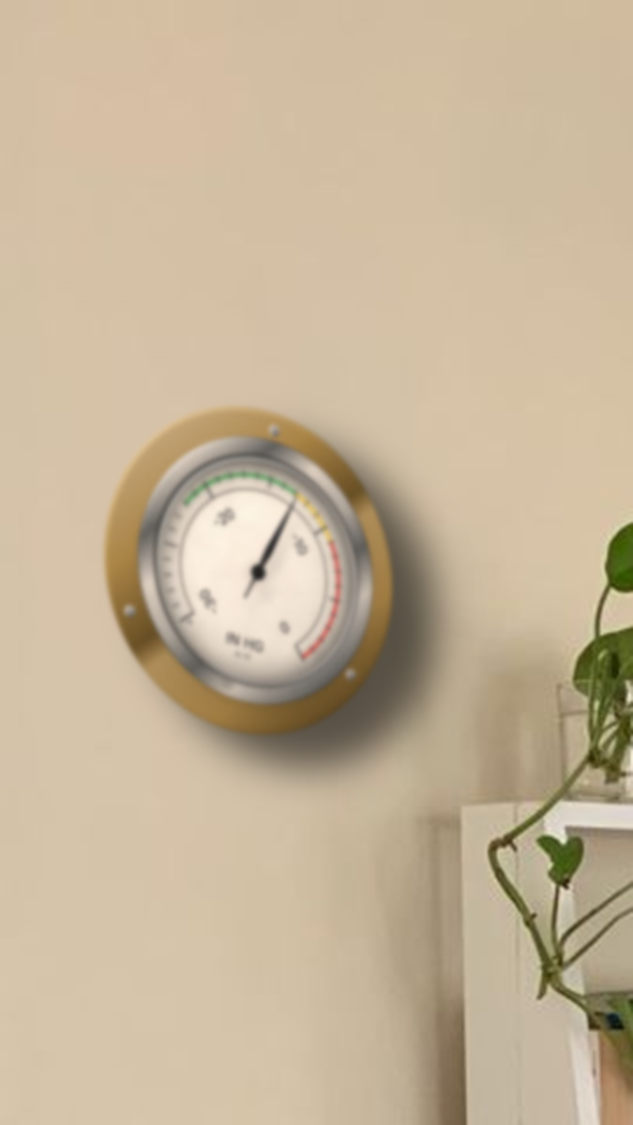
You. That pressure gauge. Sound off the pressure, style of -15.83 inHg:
-13 inHg
